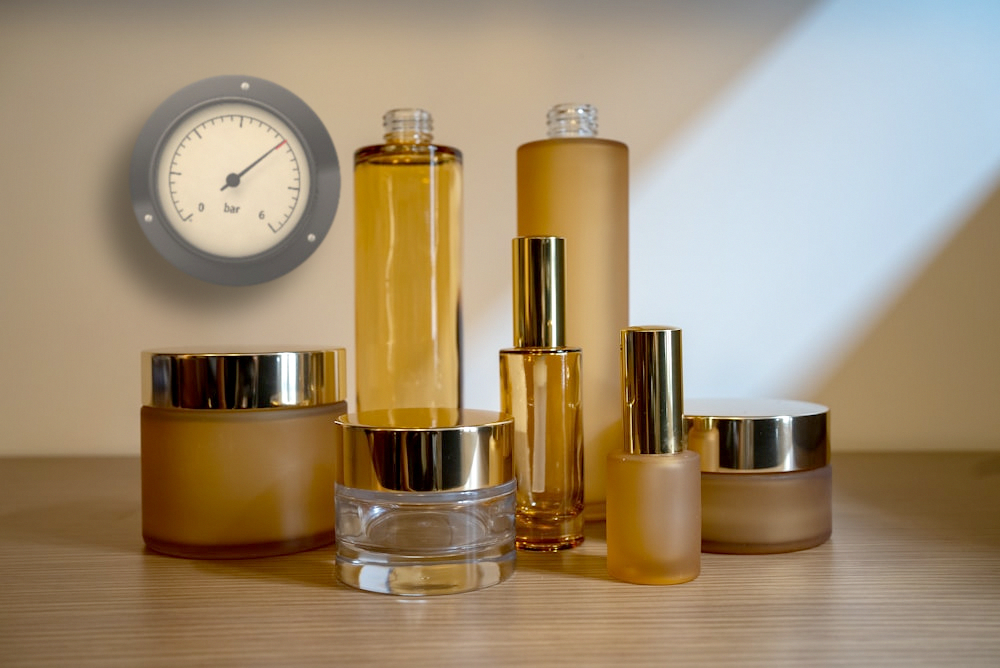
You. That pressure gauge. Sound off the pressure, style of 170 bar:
4 bar
